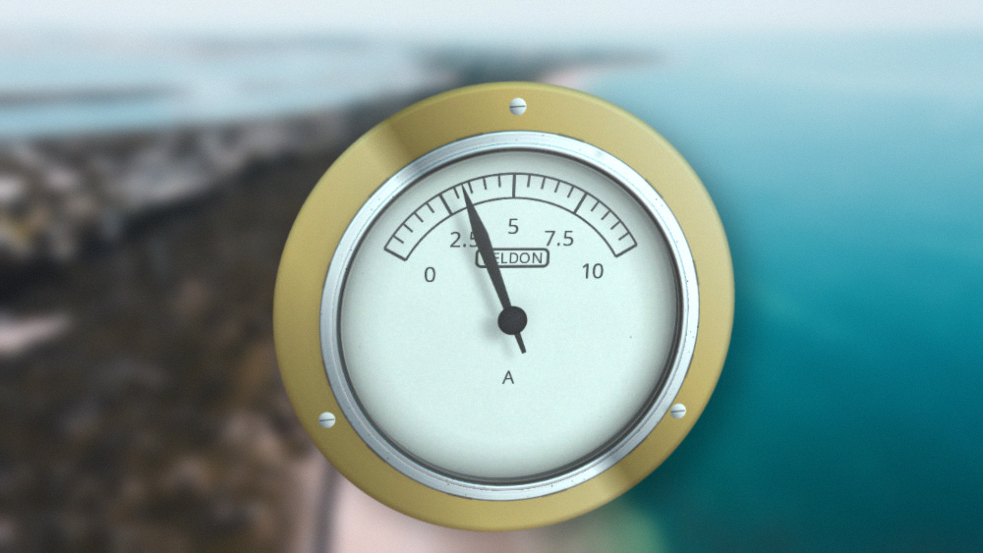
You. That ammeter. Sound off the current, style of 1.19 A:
3.25 A
